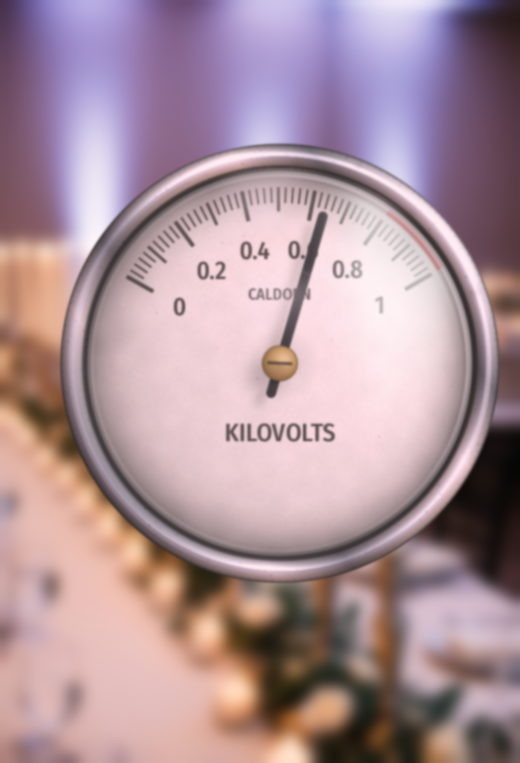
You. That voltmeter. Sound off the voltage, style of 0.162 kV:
0.64 kV
